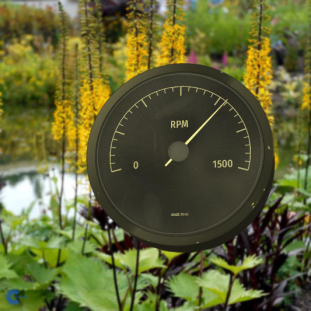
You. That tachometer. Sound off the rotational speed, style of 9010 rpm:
1050 rpm
